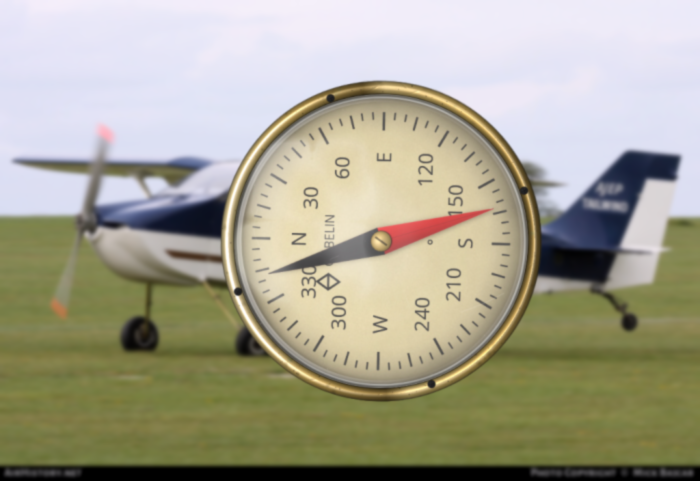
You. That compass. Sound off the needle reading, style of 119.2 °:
162.5 °
